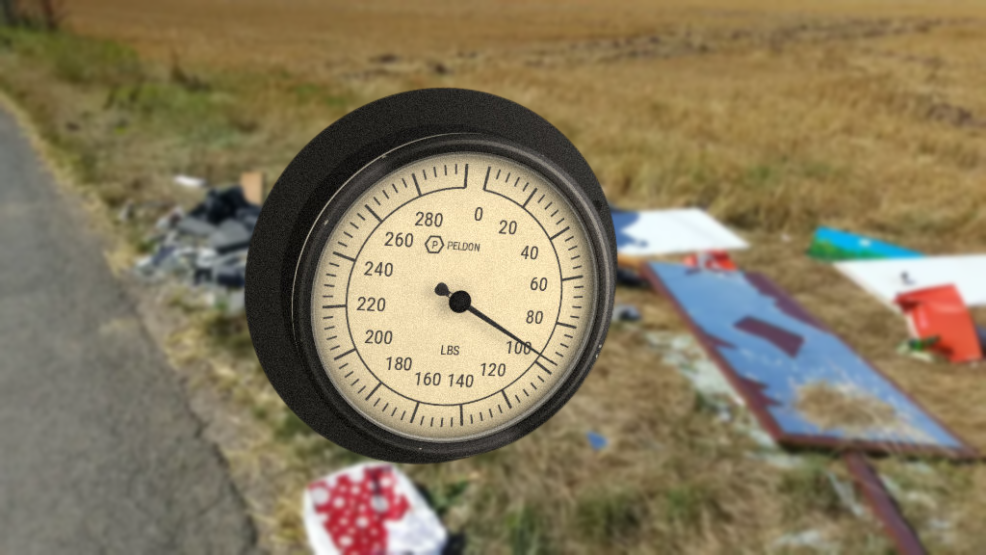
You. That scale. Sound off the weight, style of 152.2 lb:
96 lb
